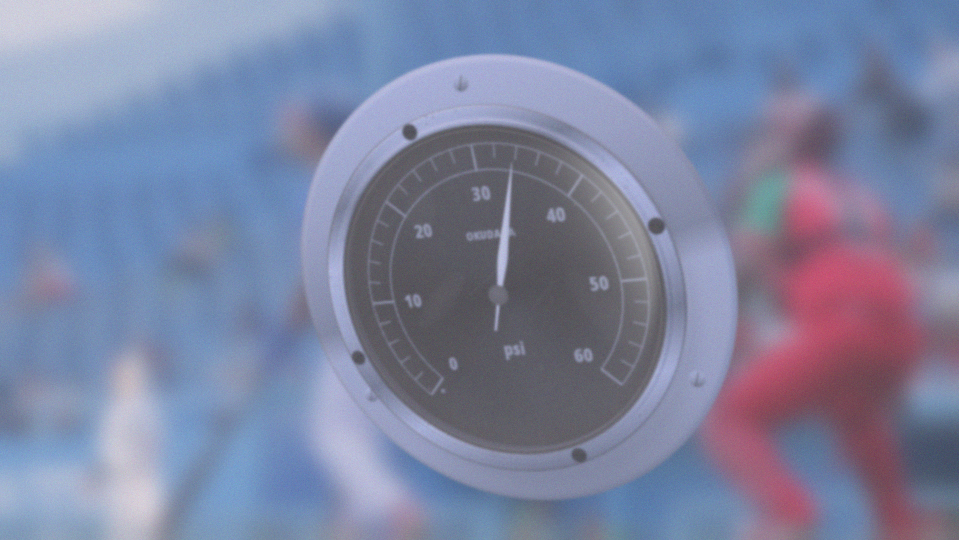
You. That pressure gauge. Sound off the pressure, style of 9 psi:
34 psi
